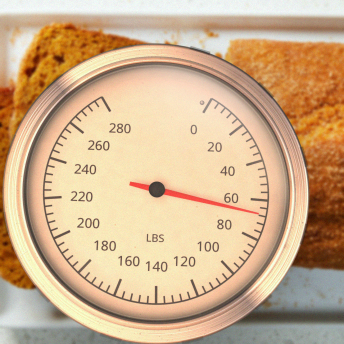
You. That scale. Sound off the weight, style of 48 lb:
68 lb
